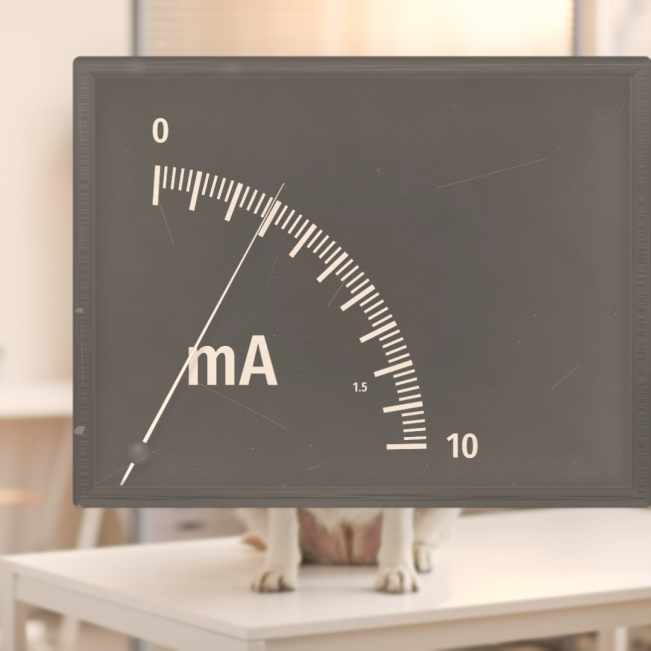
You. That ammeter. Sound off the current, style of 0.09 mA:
2.9 mA
